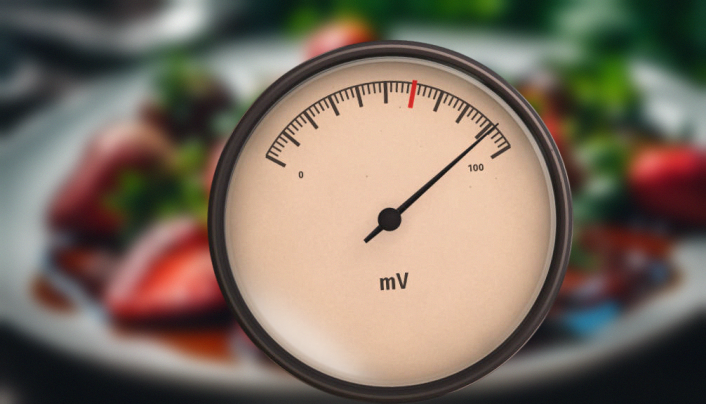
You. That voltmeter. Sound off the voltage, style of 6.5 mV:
92 mV
